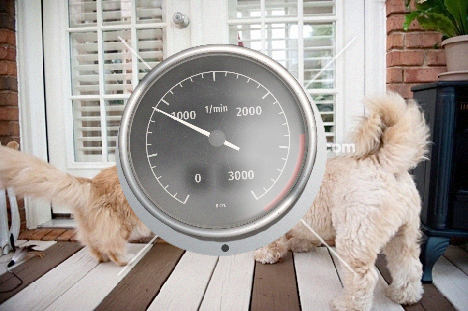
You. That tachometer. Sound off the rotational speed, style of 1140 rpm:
900 rpm
